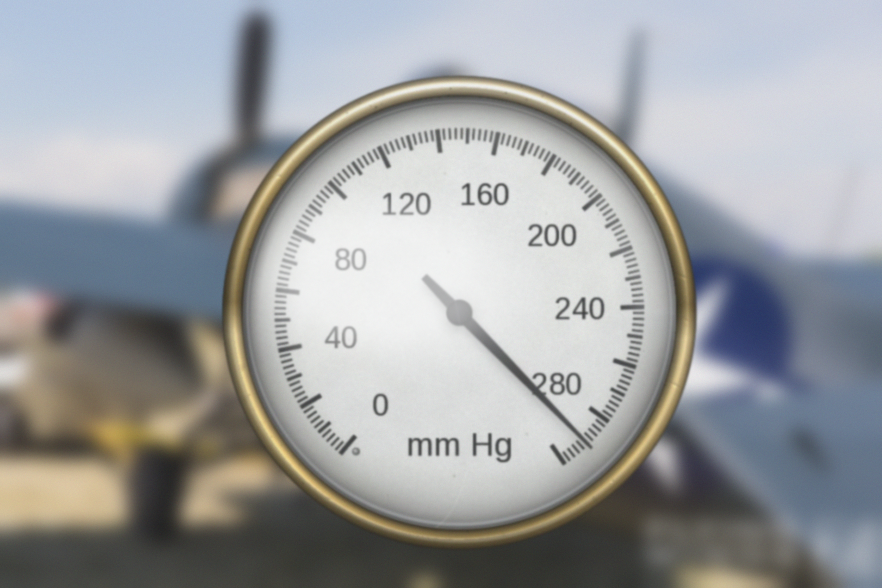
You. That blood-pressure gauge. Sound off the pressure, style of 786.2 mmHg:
290 mmHg
